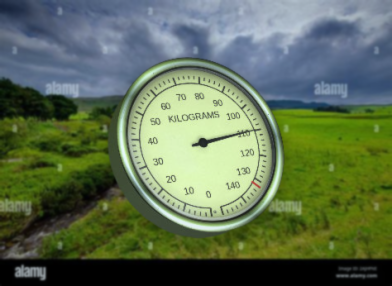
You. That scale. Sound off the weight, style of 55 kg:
110 kg
